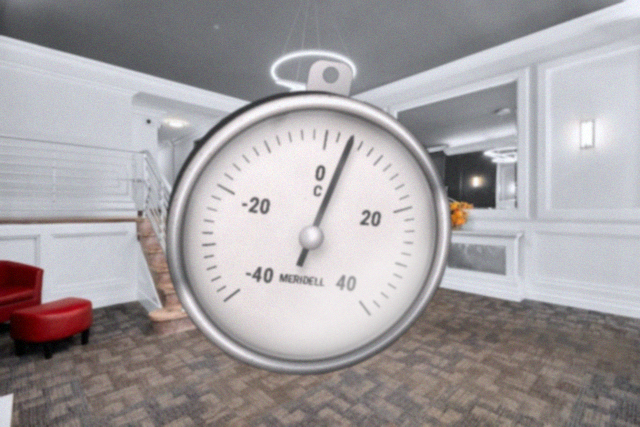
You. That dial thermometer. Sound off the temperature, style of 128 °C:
4 °C
